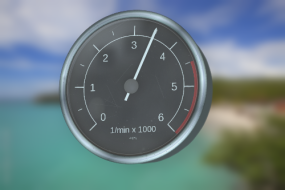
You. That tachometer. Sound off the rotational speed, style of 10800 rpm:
3500 rpm
